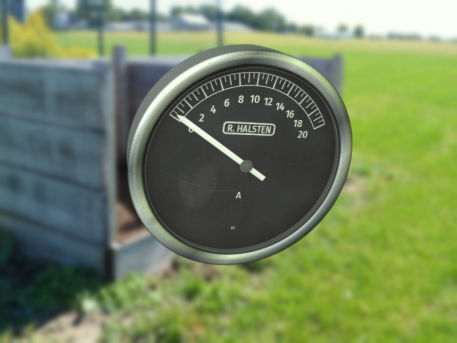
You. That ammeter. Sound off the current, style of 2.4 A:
0.5 A
